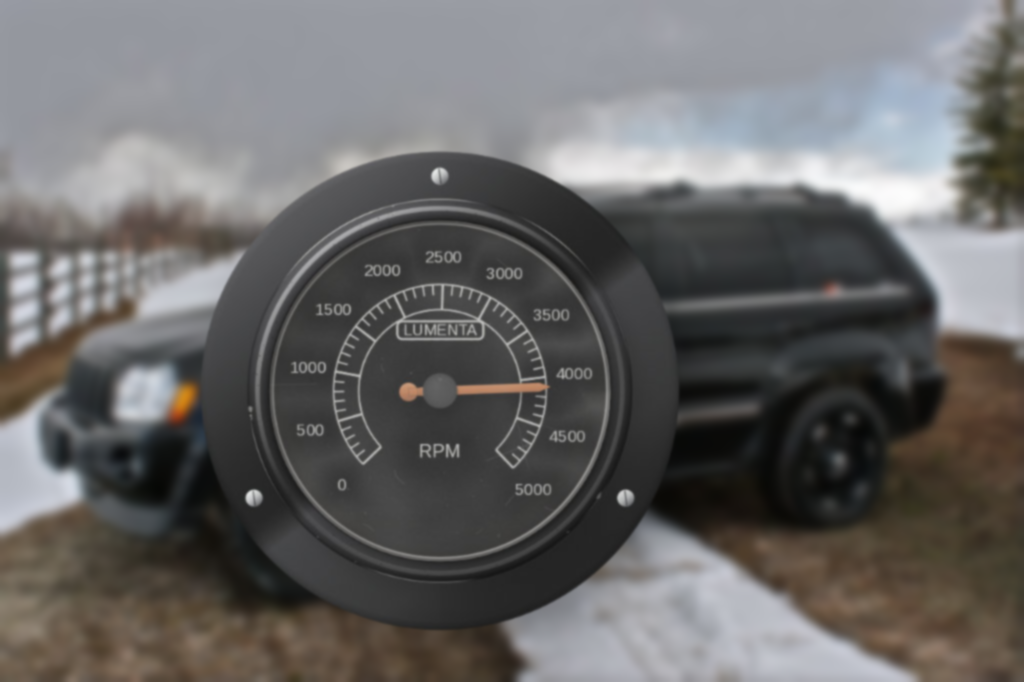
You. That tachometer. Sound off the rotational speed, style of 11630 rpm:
4100 rpm
